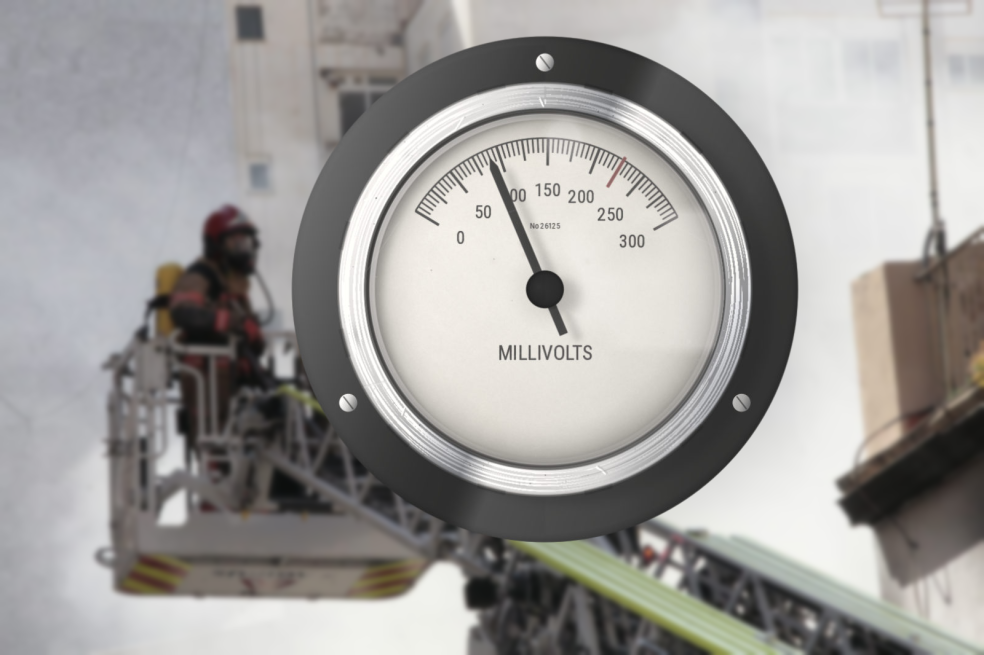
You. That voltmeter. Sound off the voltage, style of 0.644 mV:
90 mV
